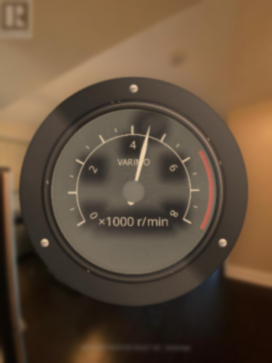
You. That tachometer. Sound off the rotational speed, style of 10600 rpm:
4500 rpm
